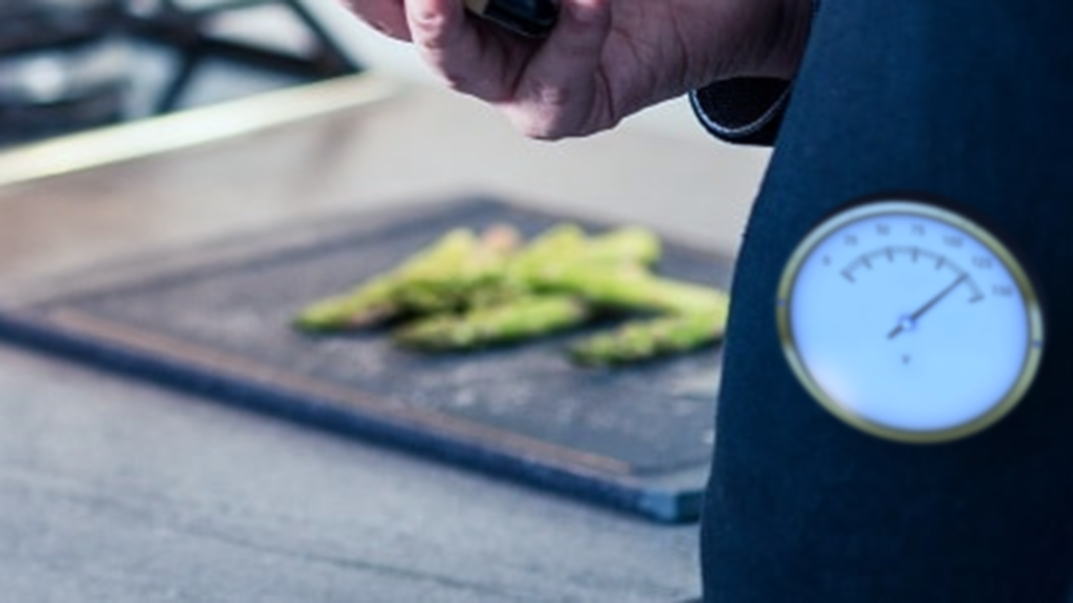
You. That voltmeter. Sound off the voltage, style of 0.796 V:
125 V
